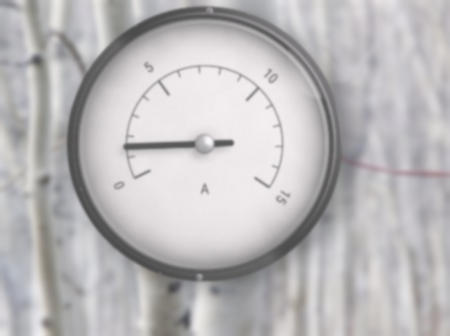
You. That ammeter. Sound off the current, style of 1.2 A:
1.5 A
